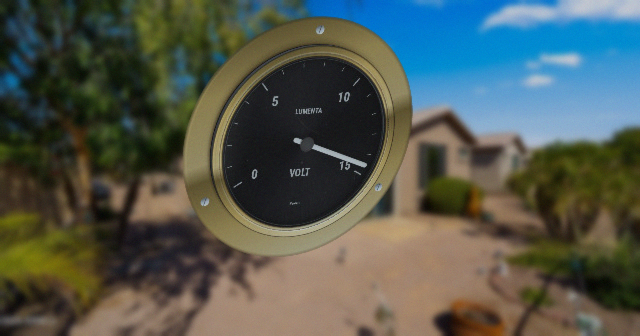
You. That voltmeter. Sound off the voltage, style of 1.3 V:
14.5 V
